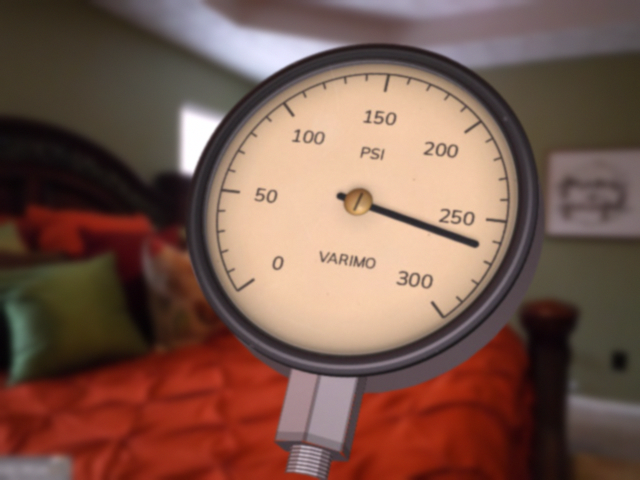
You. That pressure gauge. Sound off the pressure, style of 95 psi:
265 psi
